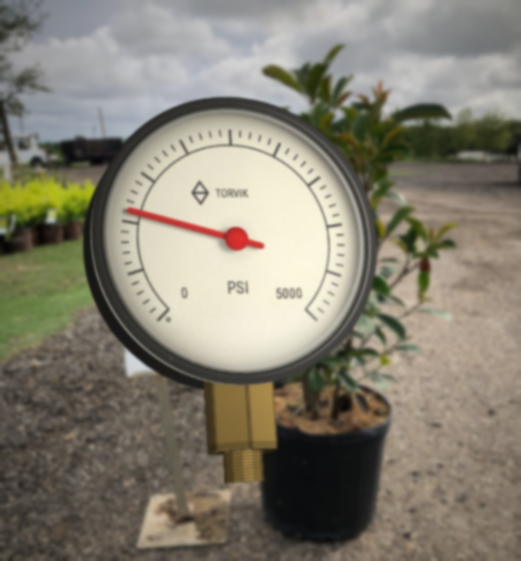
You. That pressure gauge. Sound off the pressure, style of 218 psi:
1100 psi
